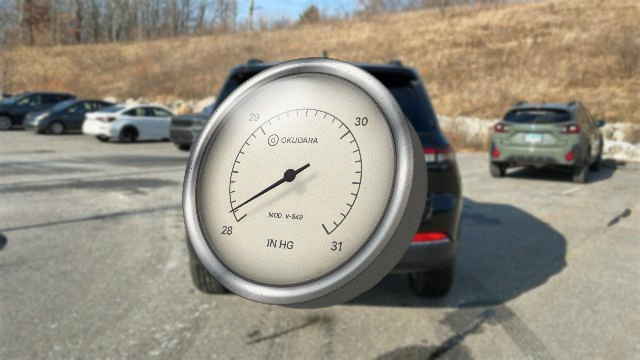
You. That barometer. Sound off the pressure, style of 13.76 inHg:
28.1 inHg
